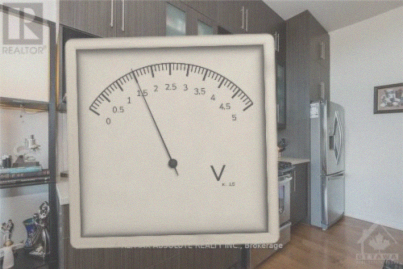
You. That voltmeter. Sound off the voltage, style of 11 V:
1.5 V
